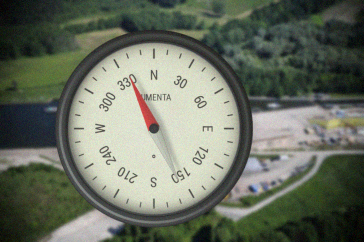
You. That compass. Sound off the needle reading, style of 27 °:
335 °
